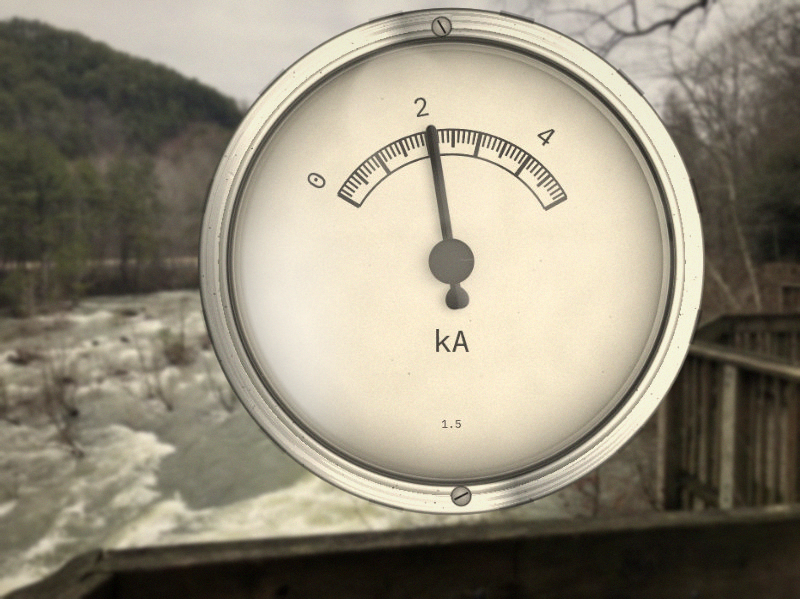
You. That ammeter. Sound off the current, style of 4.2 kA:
2.1 kA
